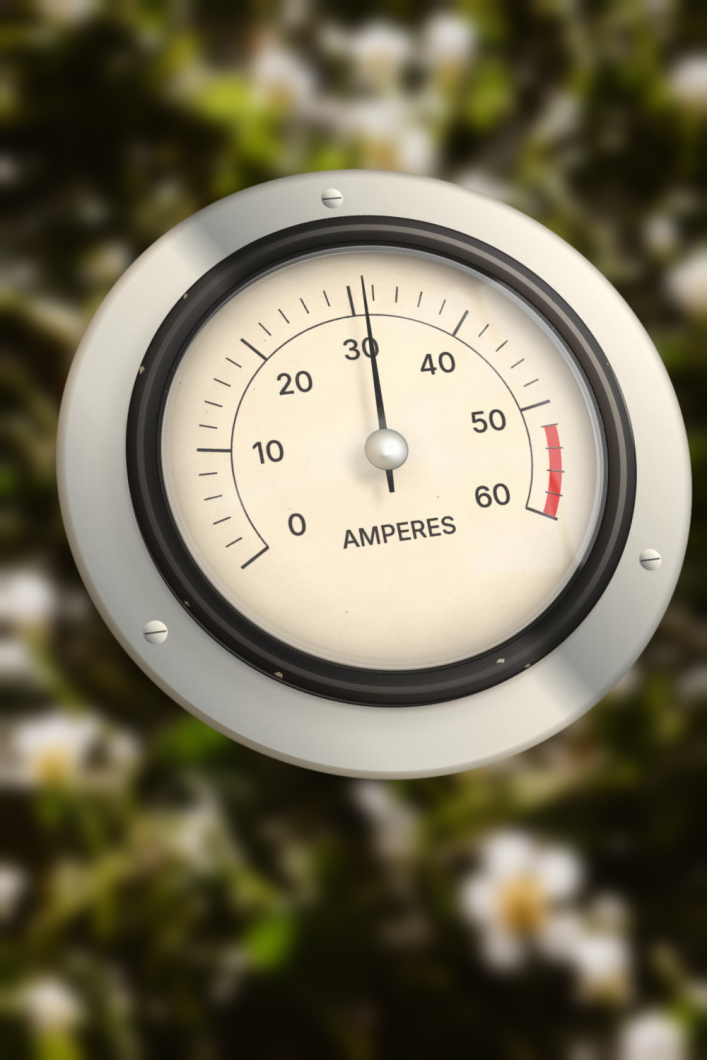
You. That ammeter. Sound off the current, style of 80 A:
31 A
